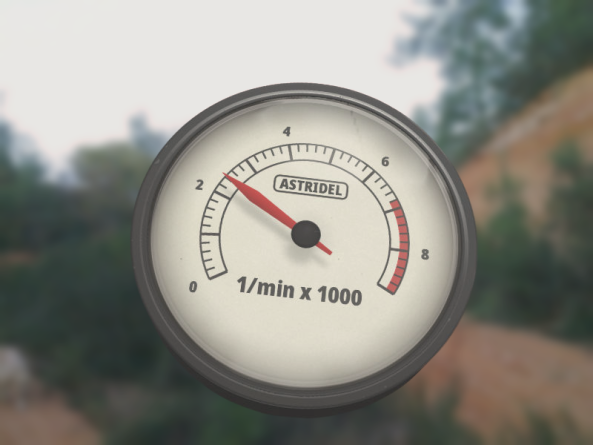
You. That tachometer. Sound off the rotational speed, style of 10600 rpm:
2400 rpm
